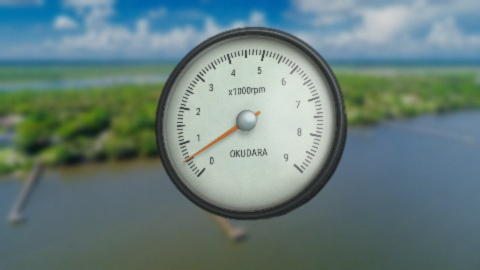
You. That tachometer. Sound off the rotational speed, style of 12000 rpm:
500 rpm
